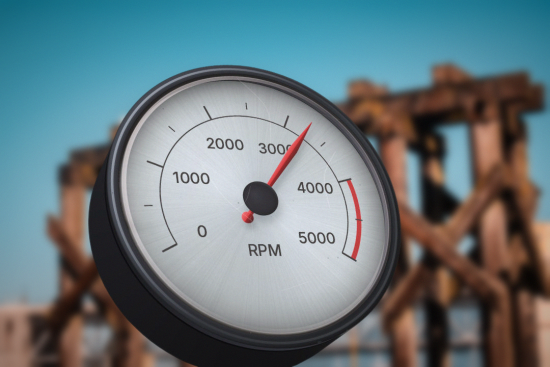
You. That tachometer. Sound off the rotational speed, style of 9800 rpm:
3250 rpm
